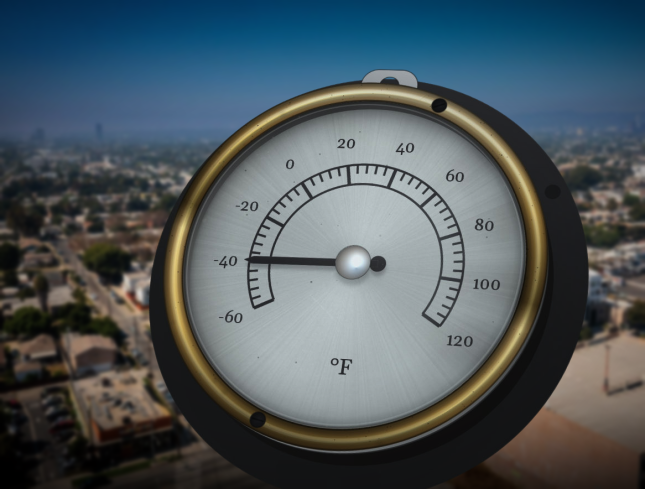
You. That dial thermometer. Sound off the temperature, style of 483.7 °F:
-40 °F
